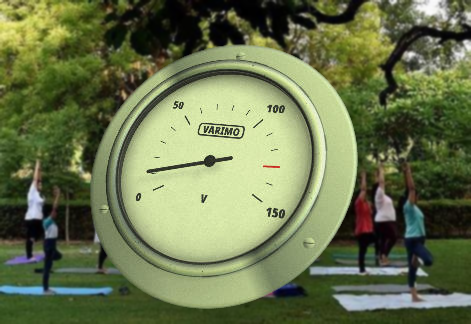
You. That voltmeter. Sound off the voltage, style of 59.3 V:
10 V
